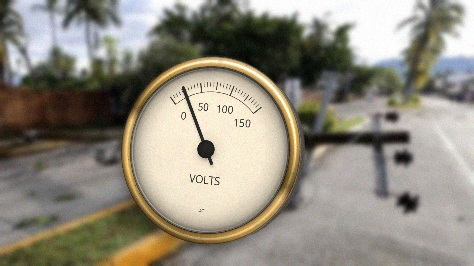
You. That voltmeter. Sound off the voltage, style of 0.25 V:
25 V
